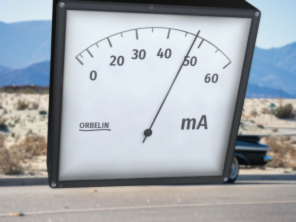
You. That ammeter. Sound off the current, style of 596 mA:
47.5 mA
